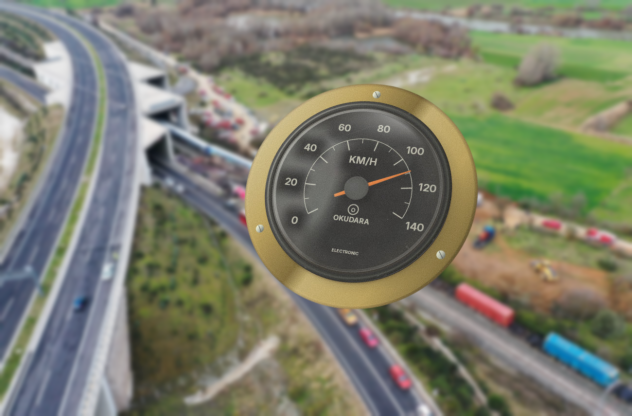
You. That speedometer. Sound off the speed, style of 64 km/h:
110 km/h
